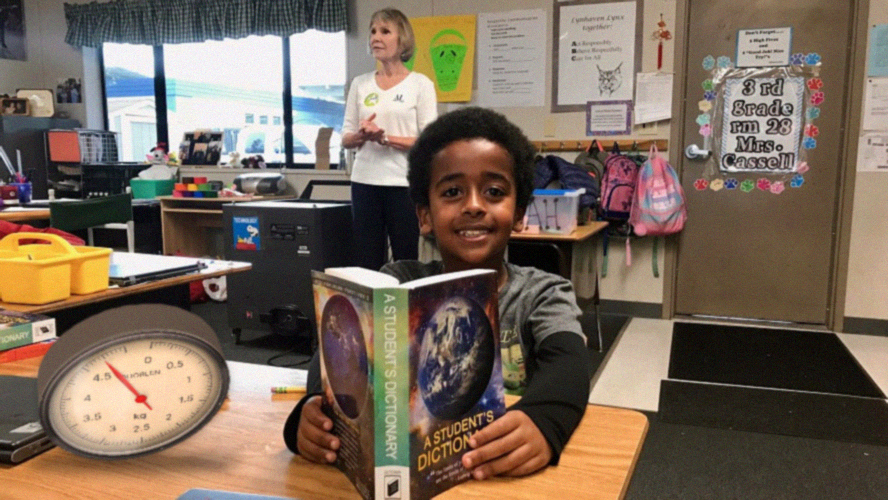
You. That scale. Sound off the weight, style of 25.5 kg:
4.75 kg
